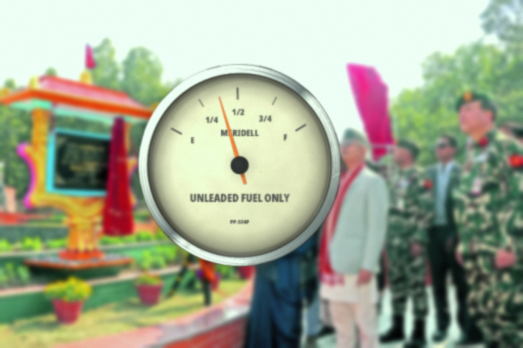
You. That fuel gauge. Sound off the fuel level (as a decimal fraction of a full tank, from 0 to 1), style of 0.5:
0.375
